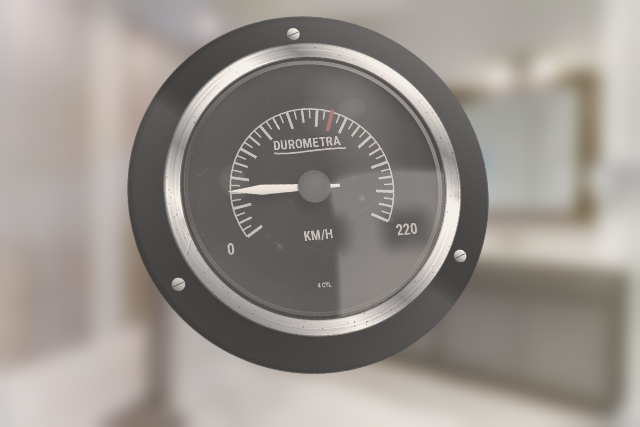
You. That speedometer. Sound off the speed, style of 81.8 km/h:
30 km/h
